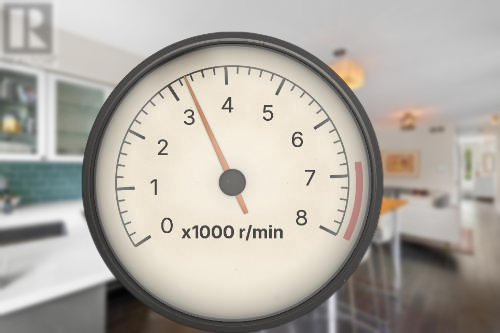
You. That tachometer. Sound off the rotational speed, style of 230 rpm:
3300 rpm
